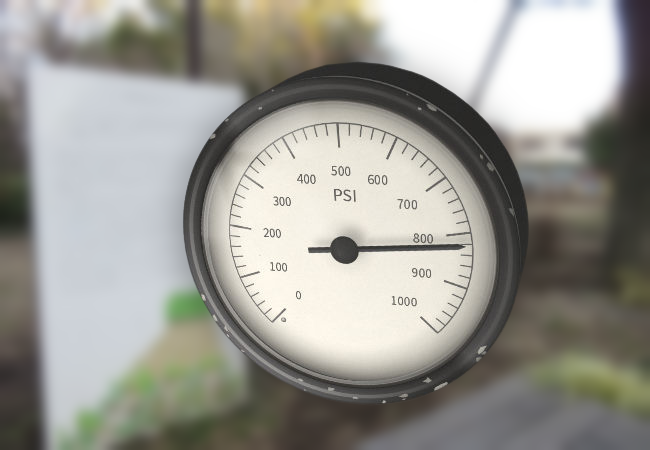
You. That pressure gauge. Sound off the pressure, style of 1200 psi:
820 psi
